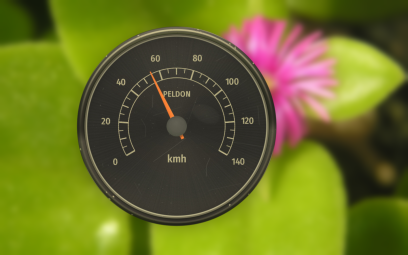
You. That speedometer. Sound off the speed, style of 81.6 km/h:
55 km/h
